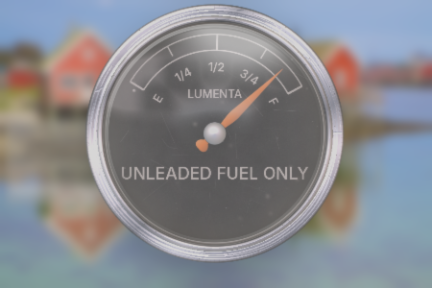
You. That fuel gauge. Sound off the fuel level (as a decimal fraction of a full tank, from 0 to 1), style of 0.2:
0.875
